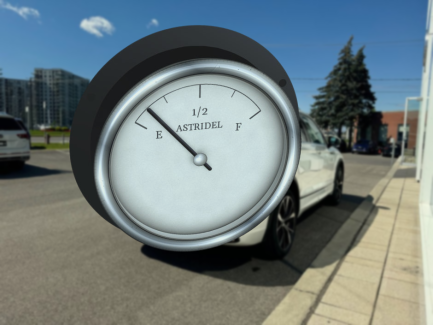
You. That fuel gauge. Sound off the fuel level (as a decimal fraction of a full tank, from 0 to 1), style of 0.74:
0.125
